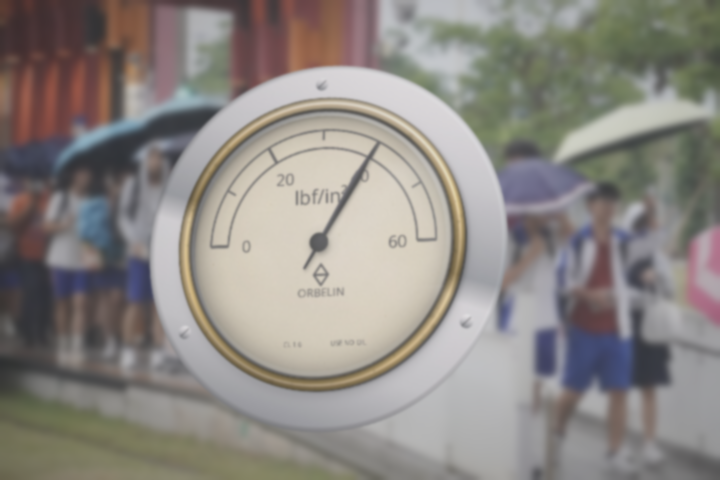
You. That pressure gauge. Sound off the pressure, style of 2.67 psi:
40 psi
